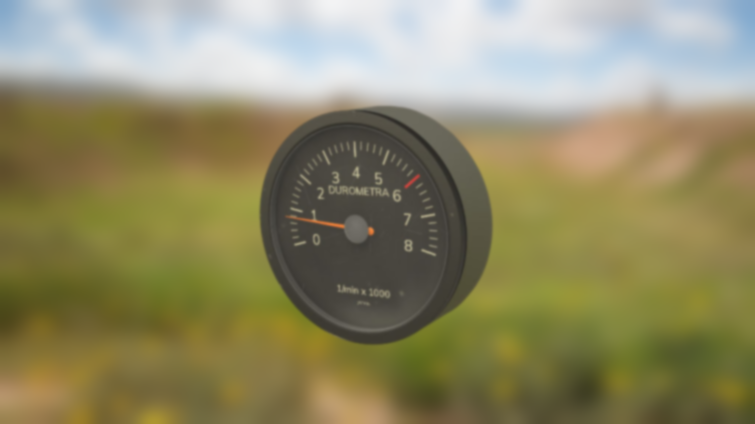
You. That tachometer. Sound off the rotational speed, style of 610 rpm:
800 rpm
